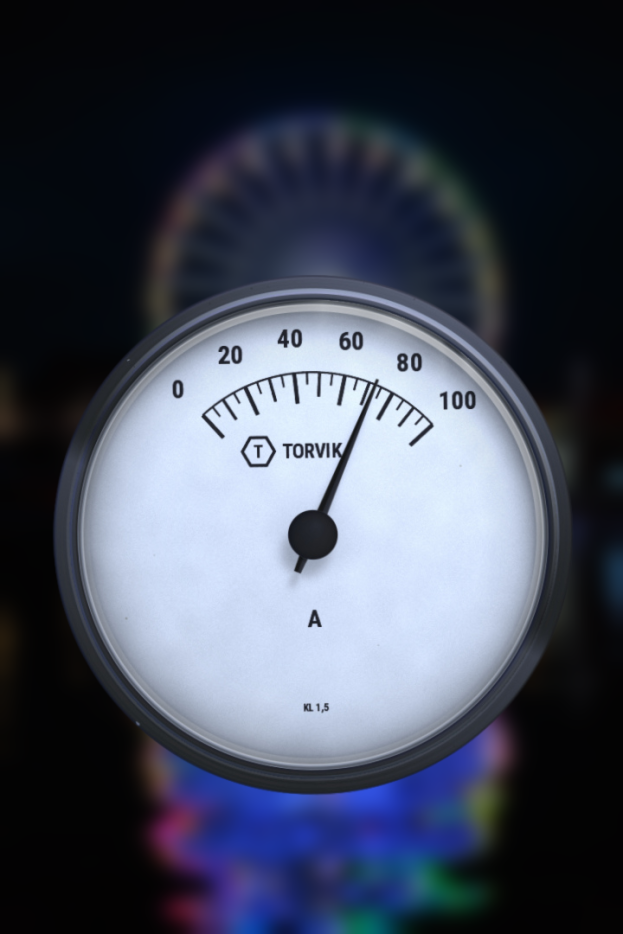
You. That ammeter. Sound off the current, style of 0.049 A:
72.5 A
